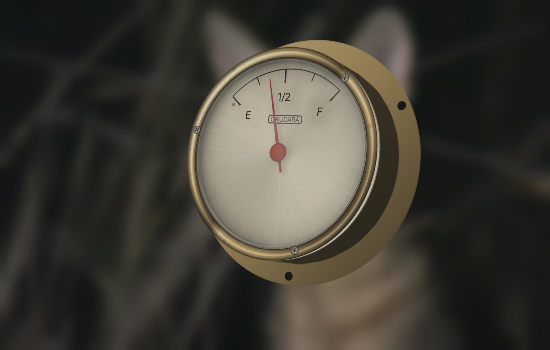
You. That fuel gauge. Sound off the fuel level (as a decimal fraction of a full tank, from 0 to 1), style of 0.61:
0.375
